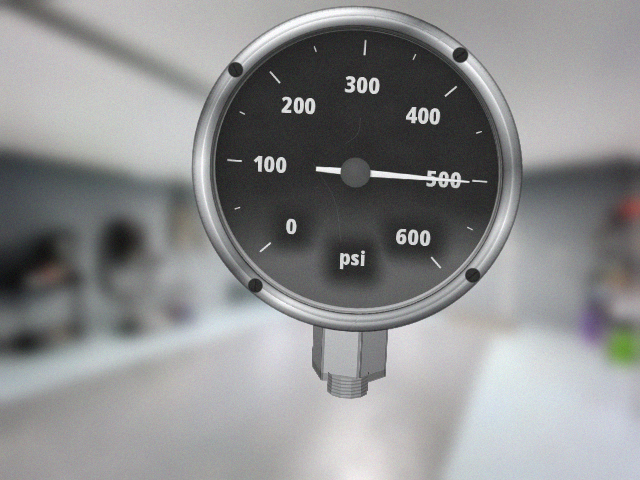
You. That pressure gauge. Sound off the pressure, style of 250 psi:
500 psi
